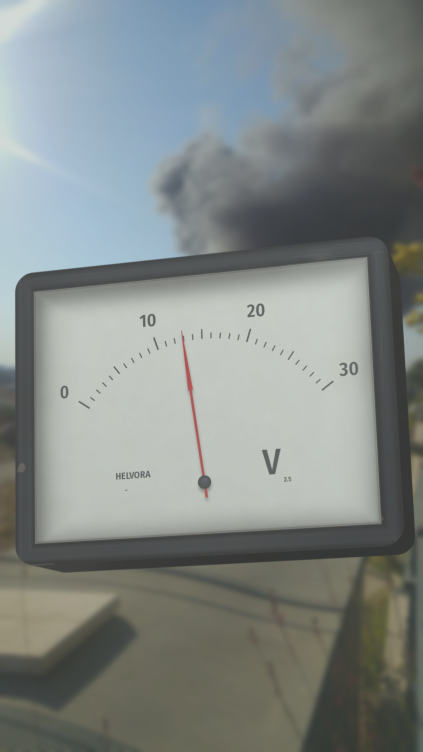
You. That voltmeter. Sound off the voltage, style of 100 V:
13 V
